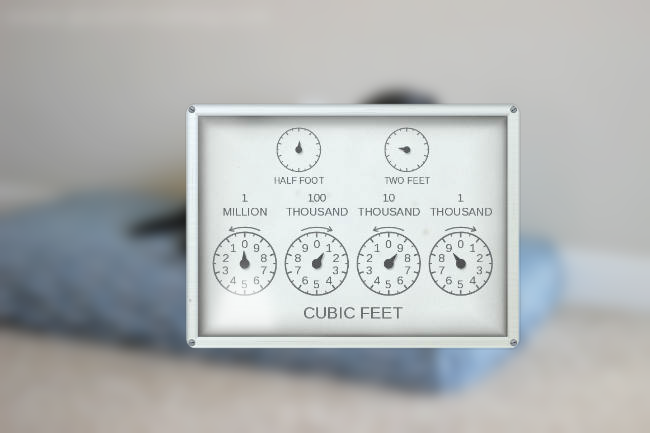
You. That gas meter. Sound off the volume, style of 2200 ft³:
8900 ft³
